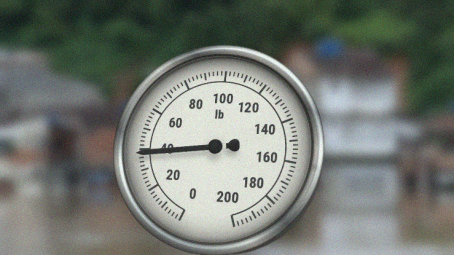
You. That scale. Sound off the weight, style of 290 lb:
38 lb
